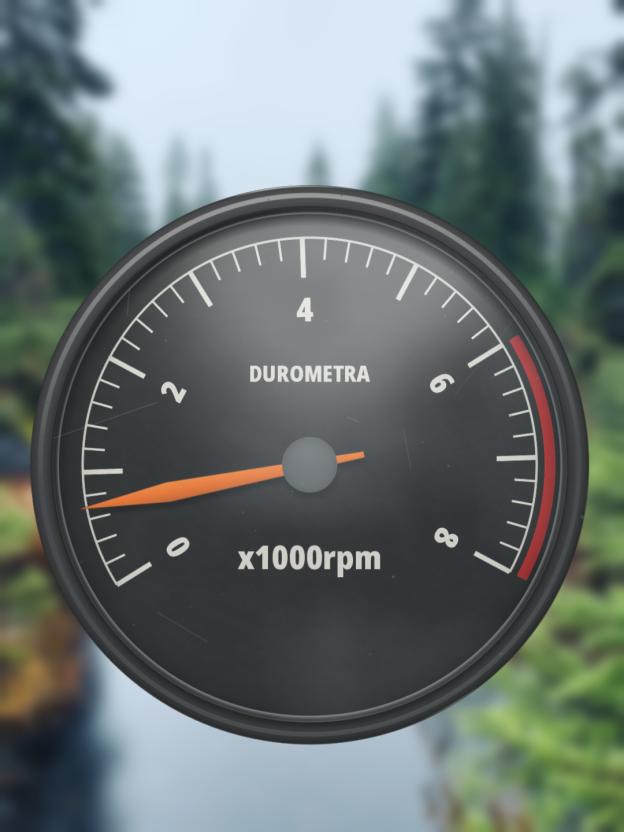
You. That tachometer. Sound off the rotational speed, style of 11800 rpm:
700 rpm
